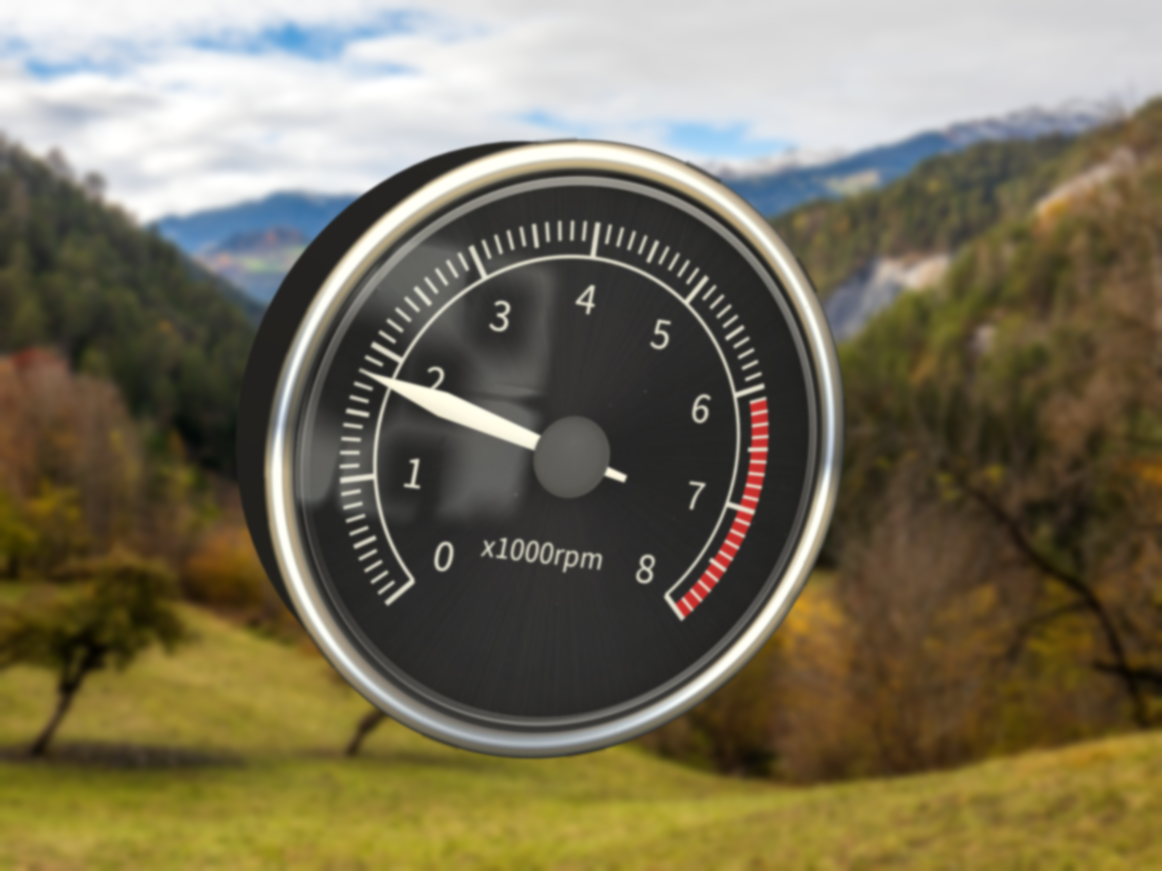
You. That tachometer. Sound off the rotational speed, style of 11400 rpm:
1800 rpm
